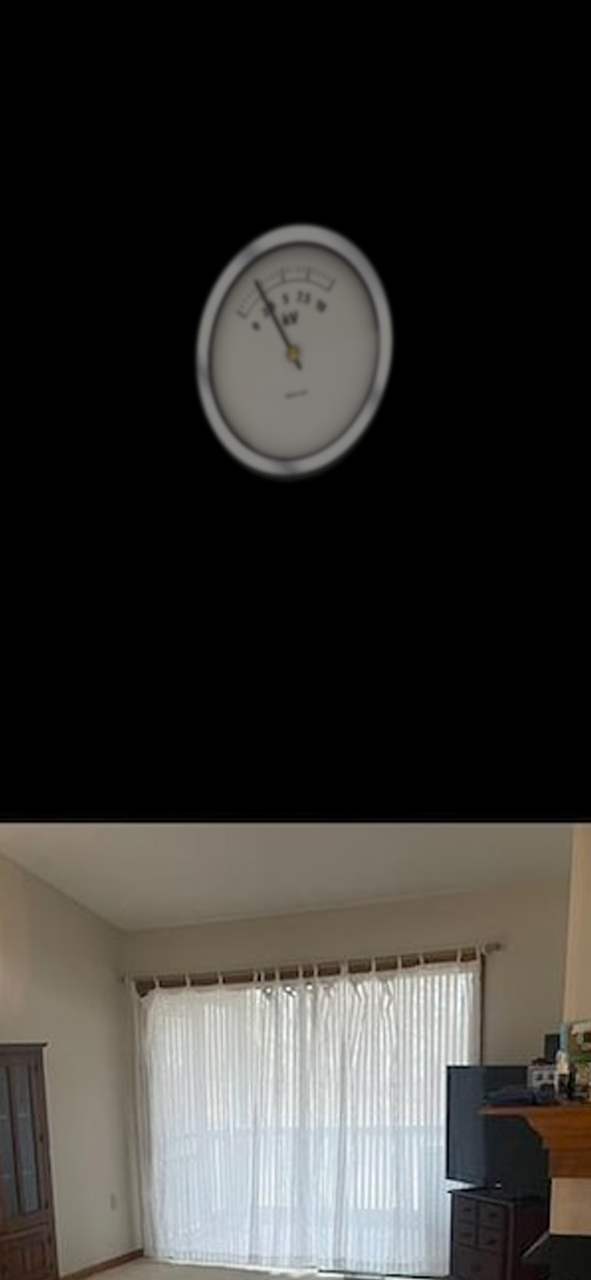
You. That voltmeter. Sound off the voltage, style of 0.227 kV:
2.5 kV
